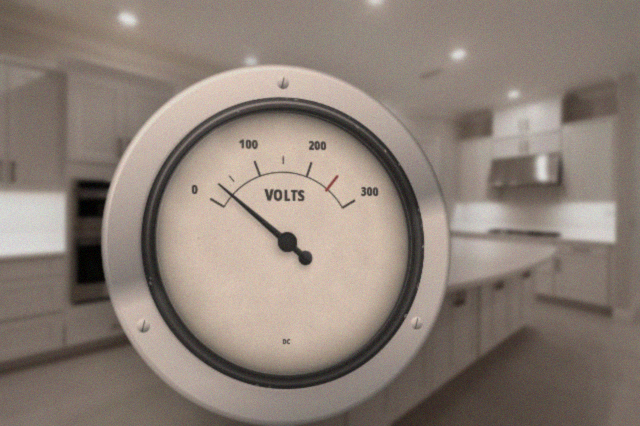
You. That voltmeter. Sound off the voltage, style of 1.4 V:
25 V
